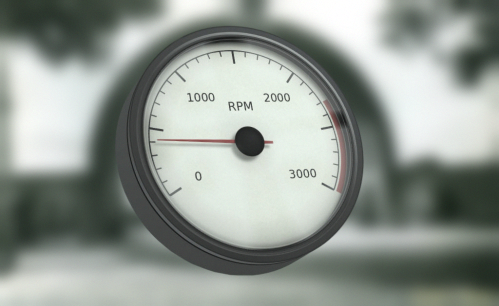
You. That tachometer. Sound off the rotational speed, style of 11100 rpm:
400 rpm
